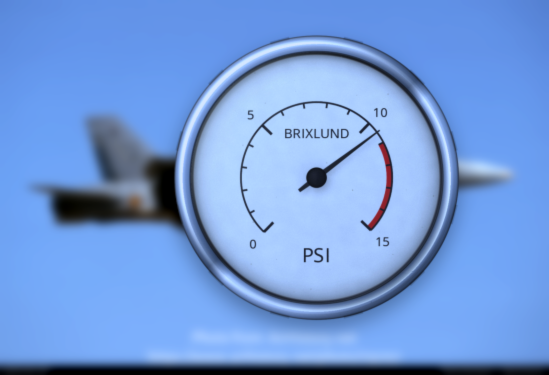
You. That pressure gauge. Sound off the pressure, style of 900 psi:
10.5 psi
